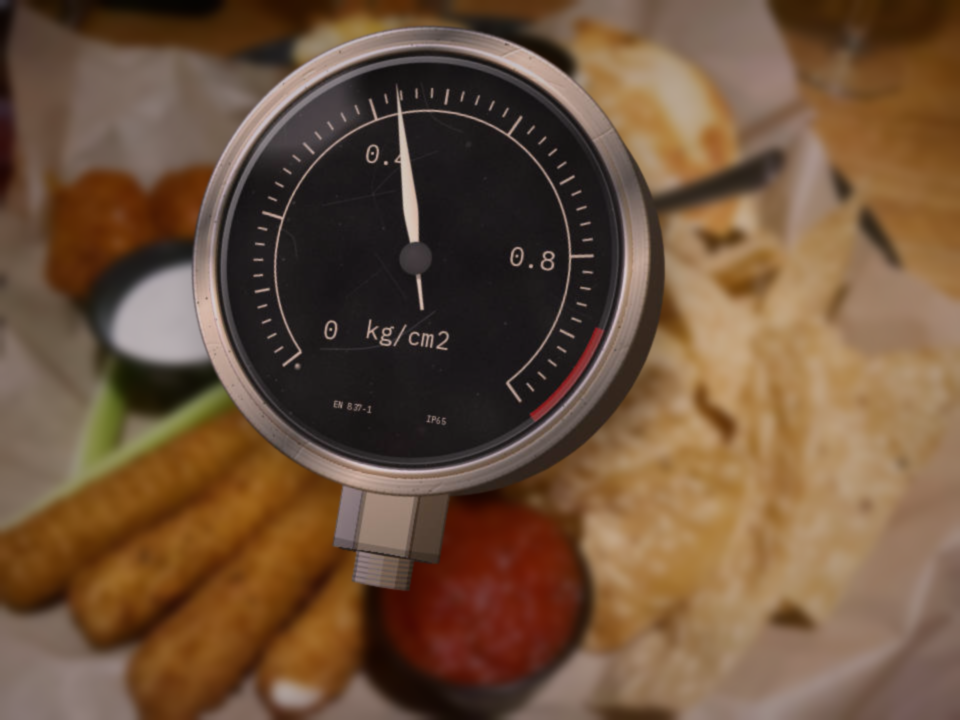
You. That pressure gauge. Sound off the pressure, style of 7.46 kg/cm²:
0.44 kg/cm²
